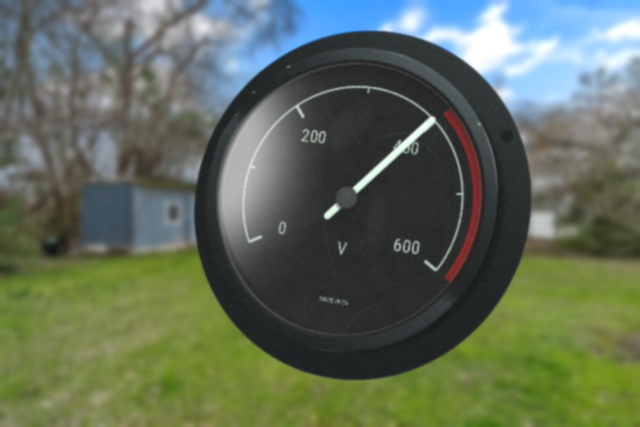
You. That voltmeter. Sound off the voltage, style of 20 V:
400 V
